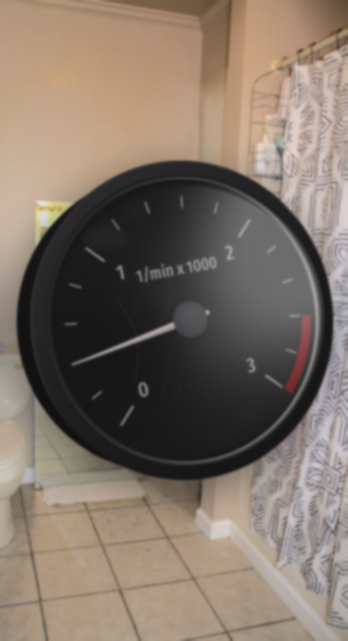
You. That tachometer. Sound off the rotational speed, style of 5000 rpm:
400 rpm
